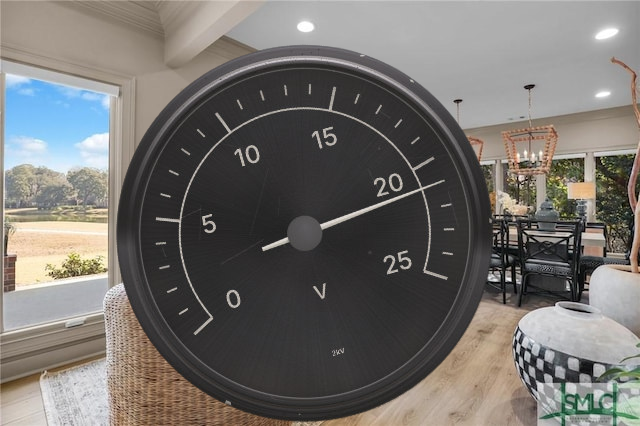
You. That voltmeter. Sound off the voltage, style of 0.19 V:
21 V
